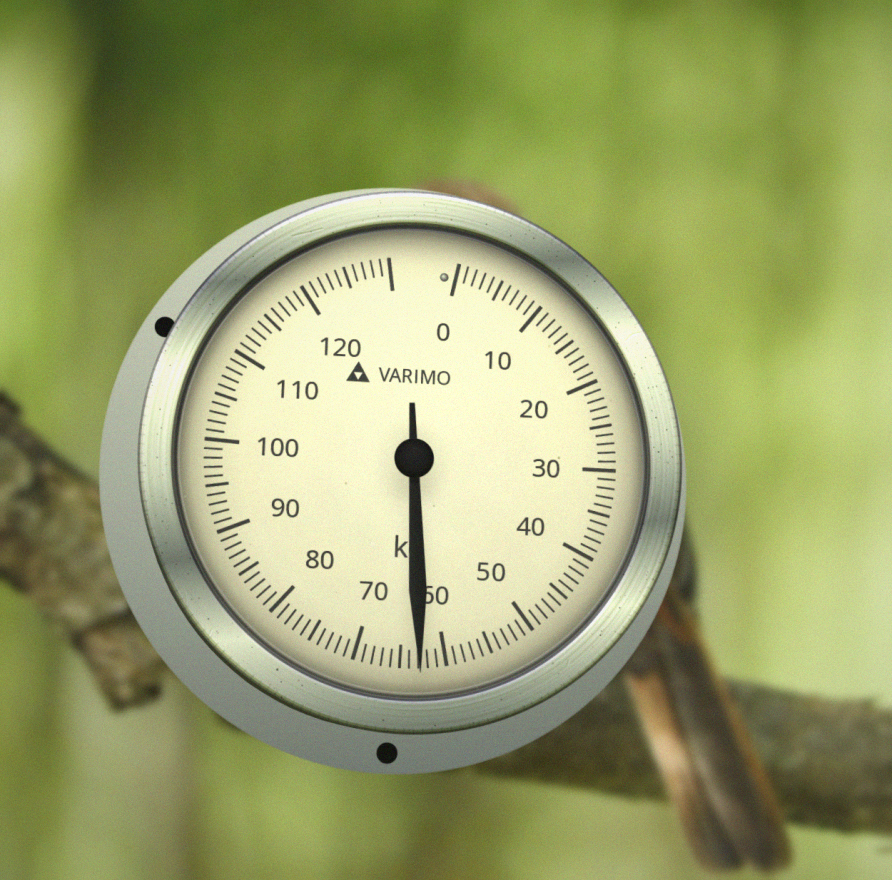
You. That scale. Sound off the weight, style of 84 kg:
63 kg
